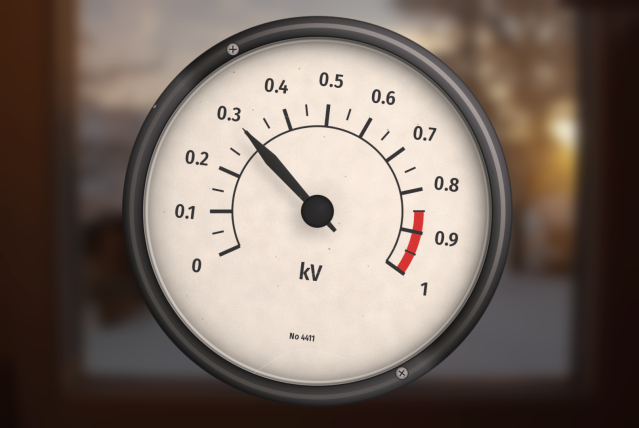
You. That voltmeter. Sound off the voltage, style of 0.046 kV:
0.3 kV
